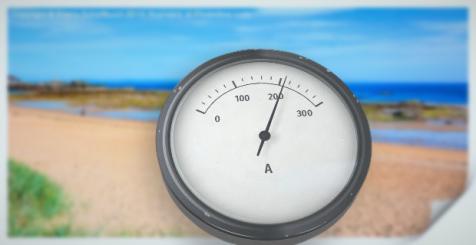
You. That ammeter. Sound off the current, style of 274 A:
210 A
